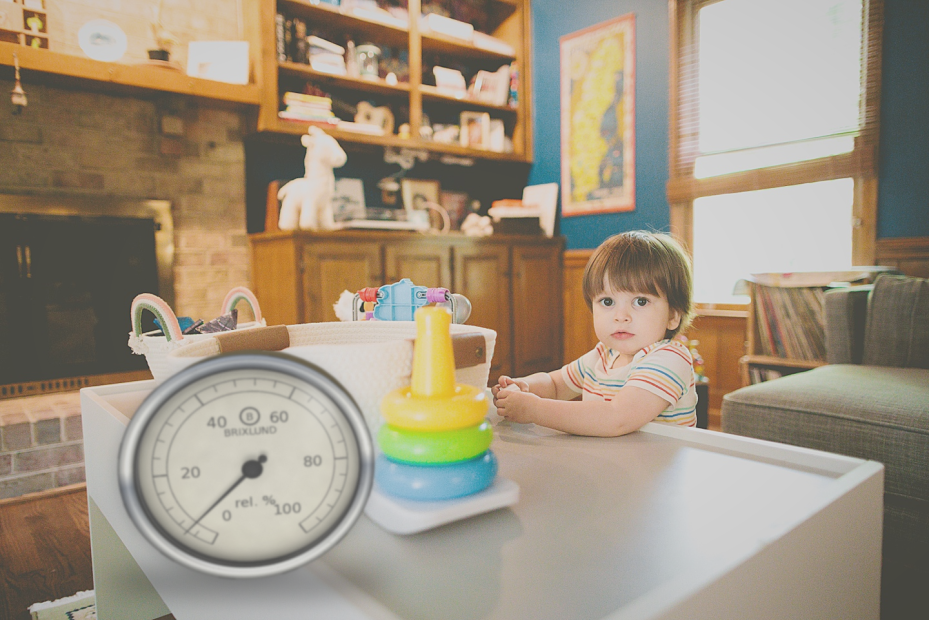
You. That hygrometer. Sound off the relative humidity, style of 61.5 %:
6 %
